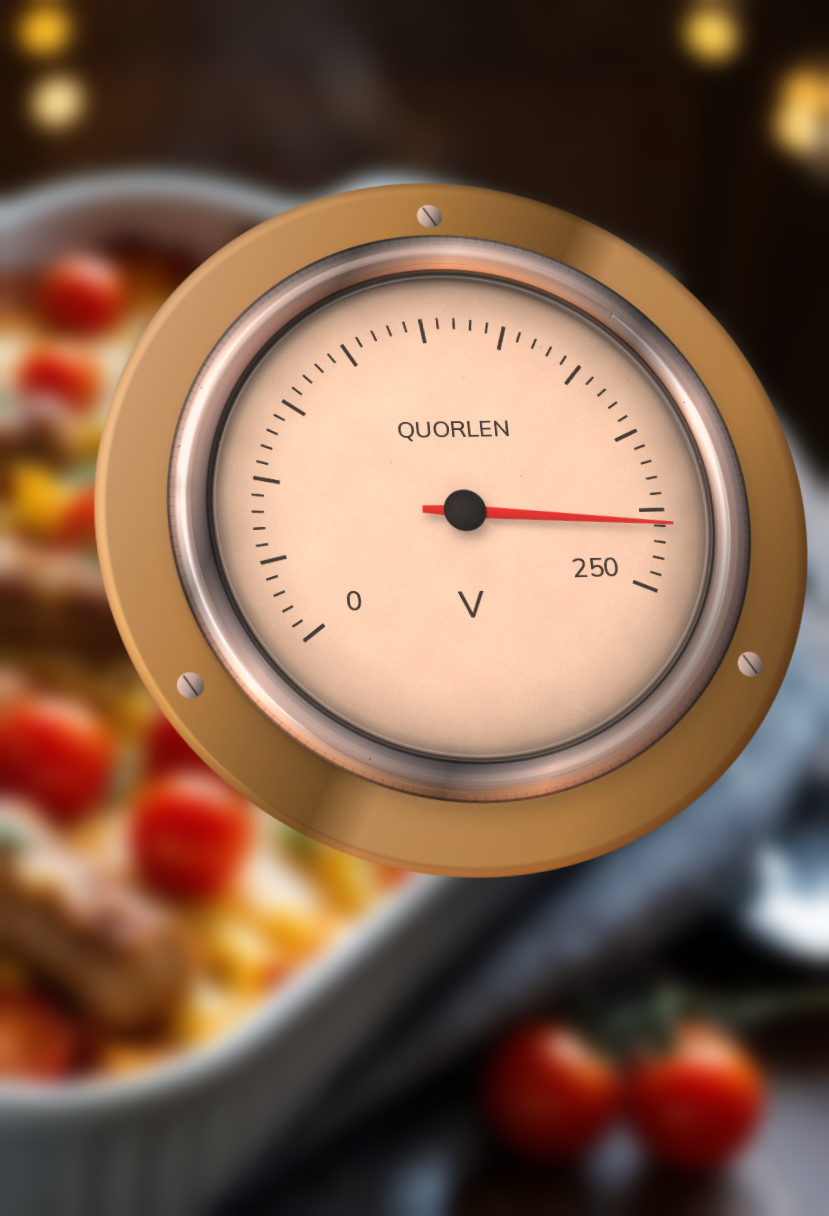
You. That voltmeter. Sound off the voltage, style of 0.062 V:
230 V
